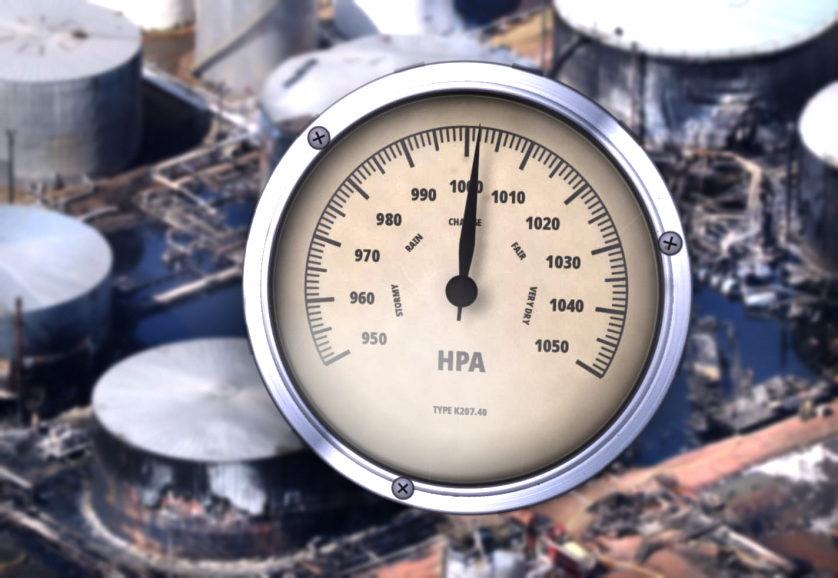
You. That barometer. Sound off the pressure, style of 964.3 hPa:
1002 hPa
